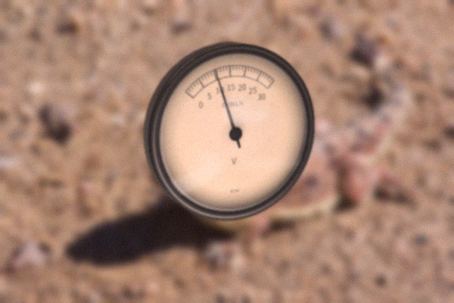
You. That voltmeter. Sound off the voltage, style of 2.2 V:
10 V
